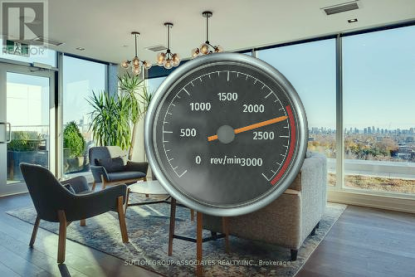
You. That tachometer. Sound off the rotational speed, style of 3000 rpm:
2300 rpm
